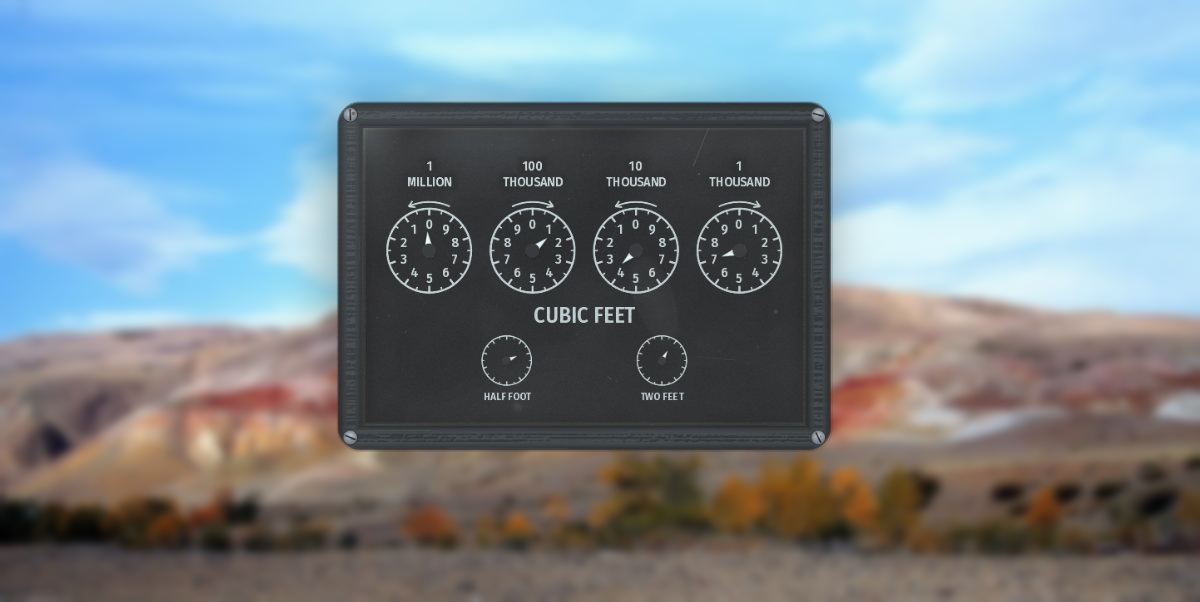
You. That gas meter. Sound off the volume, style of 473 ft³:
13700 ft³
